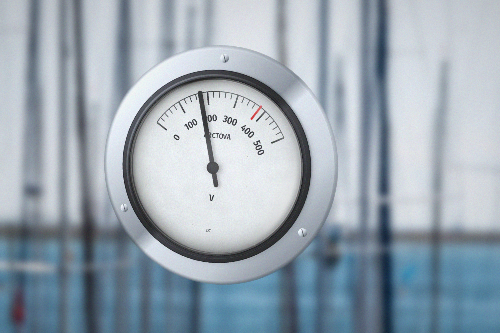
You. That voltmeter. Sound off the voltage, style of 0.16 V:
180 V
